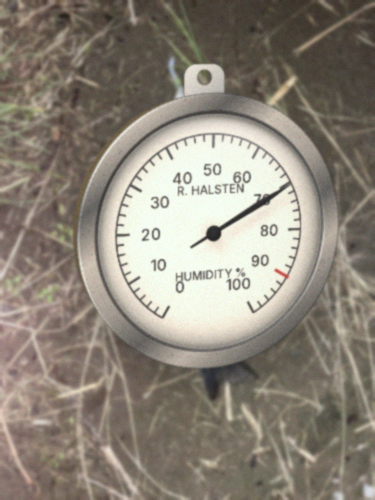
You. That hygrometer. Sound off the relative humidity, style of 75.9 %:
70 %
